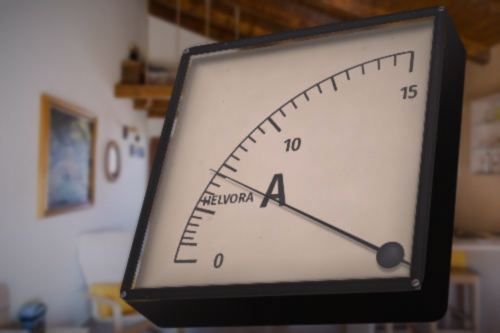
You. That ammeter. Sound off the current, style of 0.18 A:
7 A
